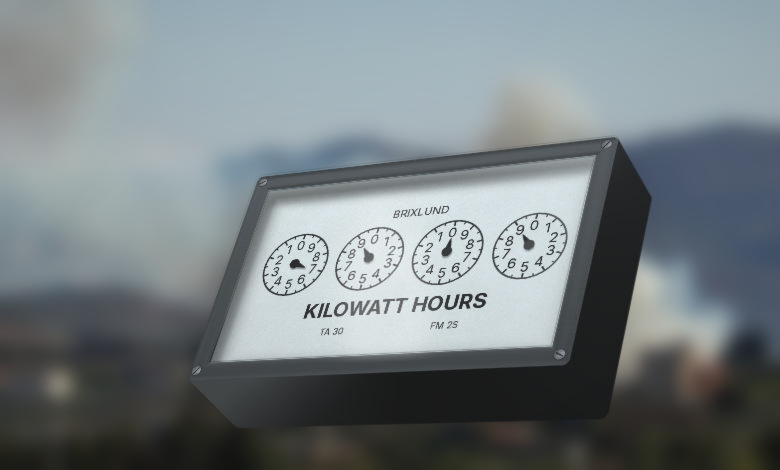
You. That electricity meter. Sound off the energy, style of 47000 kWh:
6899 kWh
